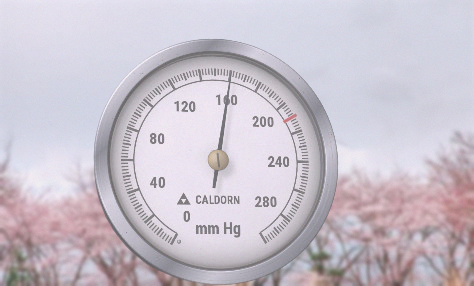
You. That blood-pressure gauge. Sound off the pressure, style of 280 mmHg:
160 mmHg
